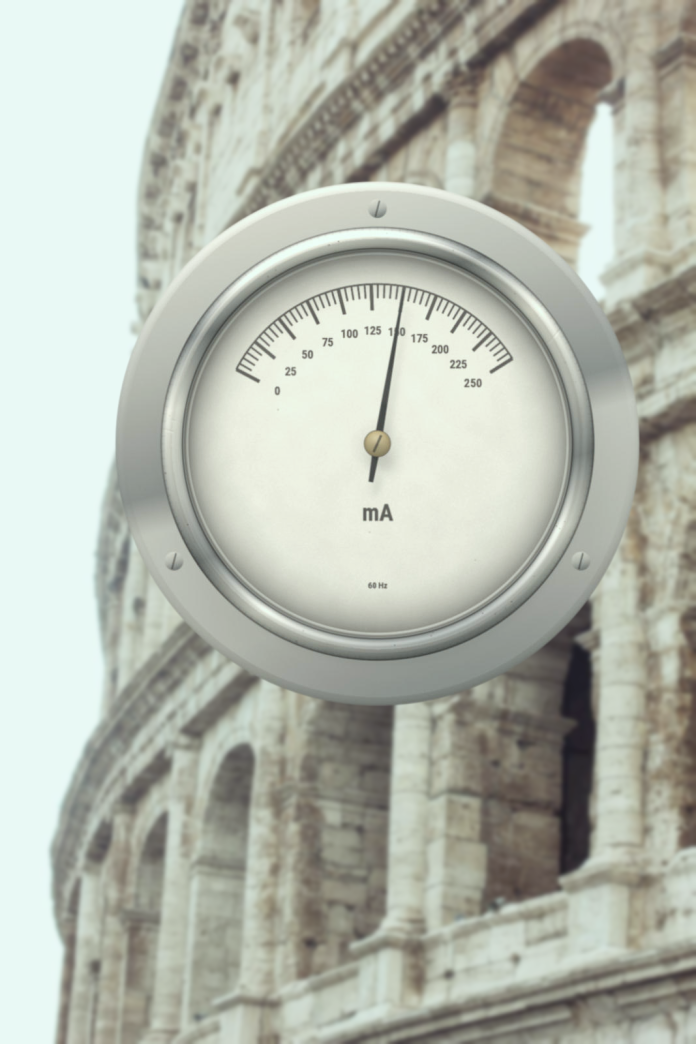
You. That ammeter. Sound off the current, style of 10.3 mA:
150 mA
